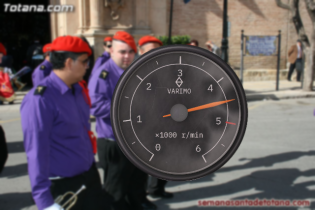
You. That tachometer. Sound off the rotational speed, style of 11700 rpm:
4500 rpm
